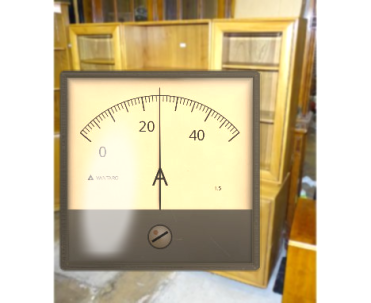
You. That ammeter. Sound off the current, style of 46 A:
25 A
